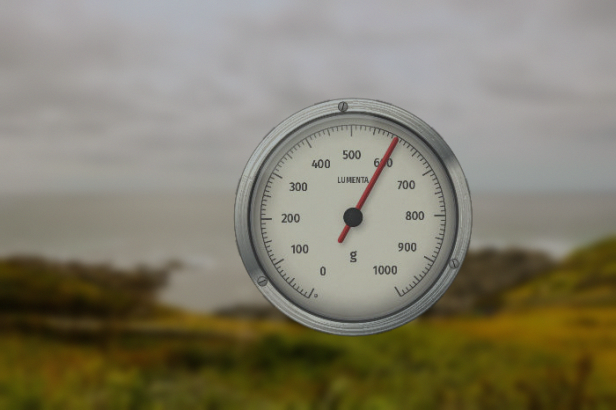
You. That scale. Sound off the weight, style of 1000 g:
600 g
